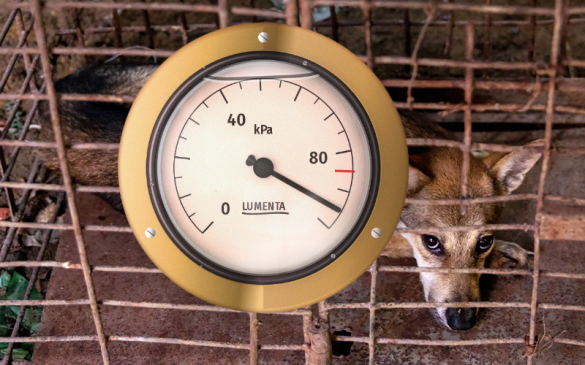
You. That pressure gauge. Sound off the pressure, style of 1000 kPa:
95 kPa
